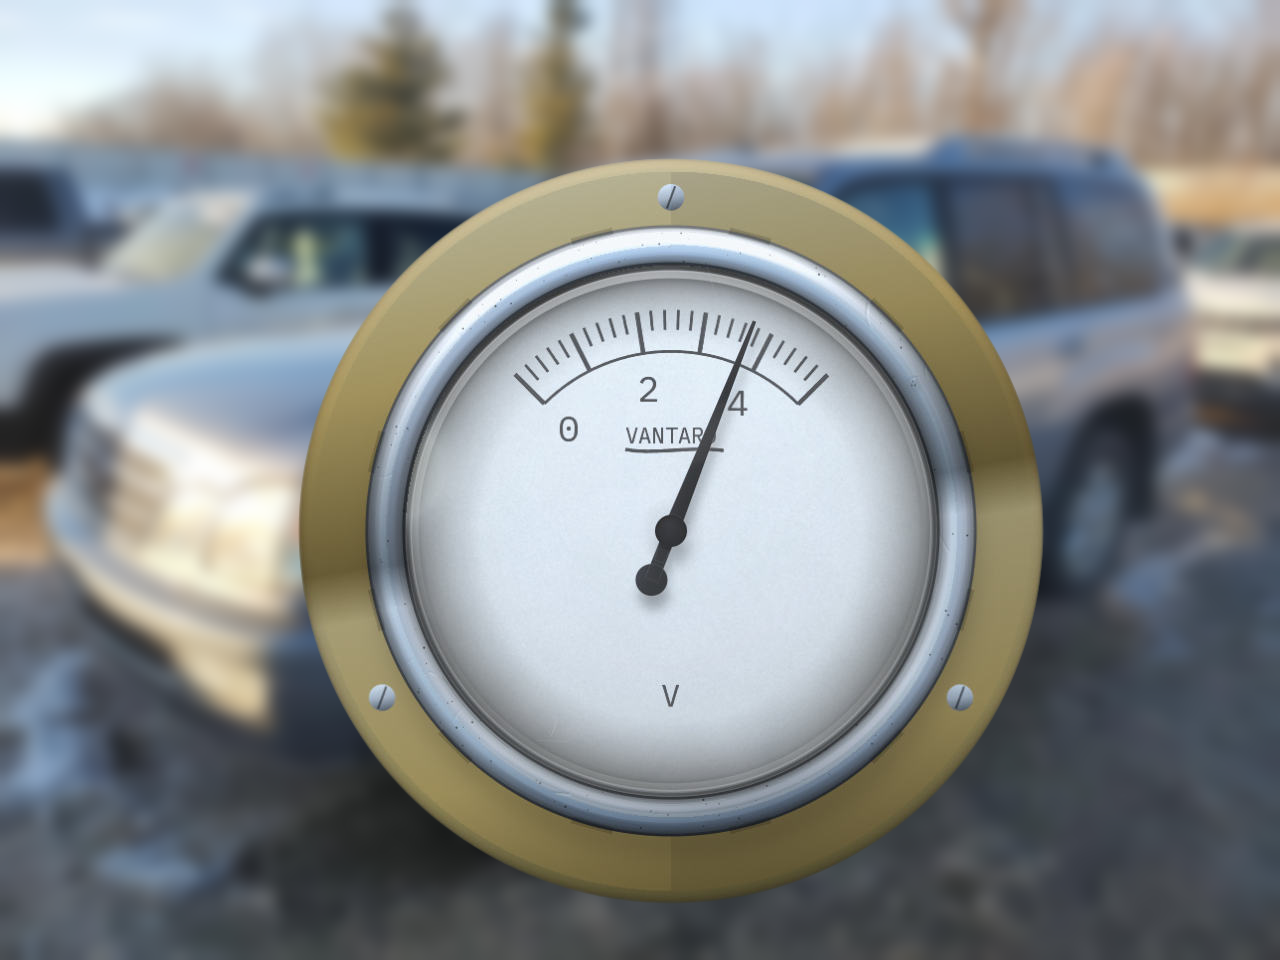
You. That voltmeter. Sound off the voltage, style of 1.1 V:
3.7 V
